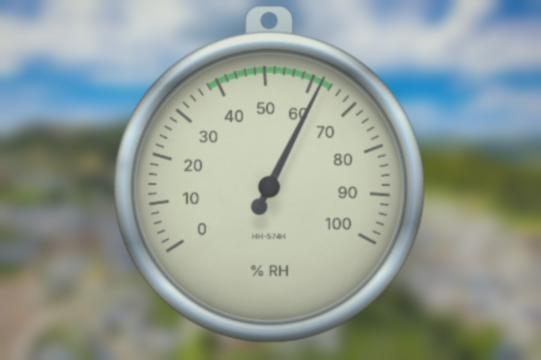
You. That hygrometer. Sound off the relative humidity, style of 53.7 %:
62 %
